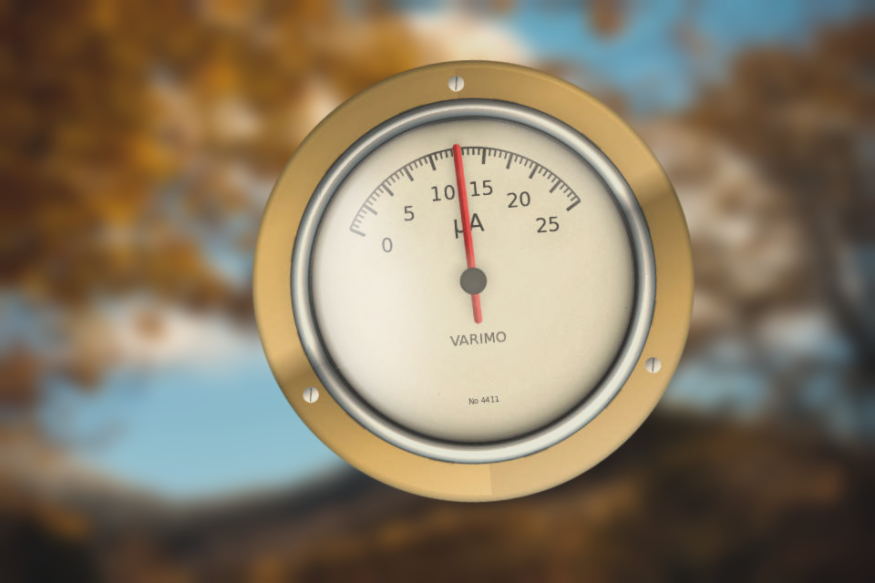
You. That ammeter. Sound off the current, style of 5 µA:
12.5 µA
